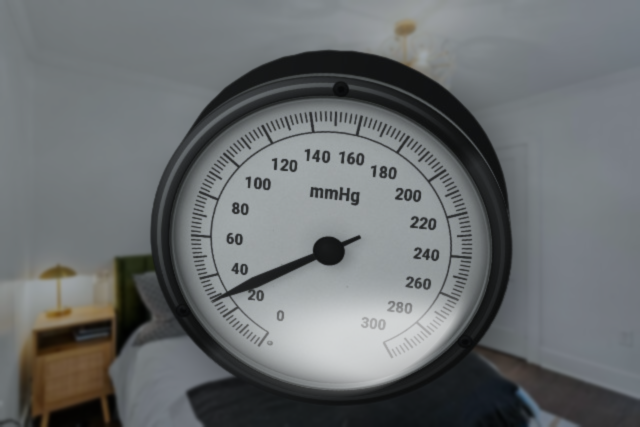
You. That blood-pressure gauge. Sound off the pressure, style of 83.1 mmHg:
30 mmHg
